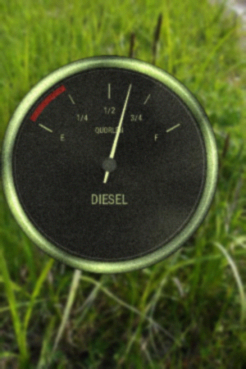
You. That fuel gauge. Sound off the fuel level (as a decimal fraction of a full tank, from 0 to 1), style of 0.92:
0.625
